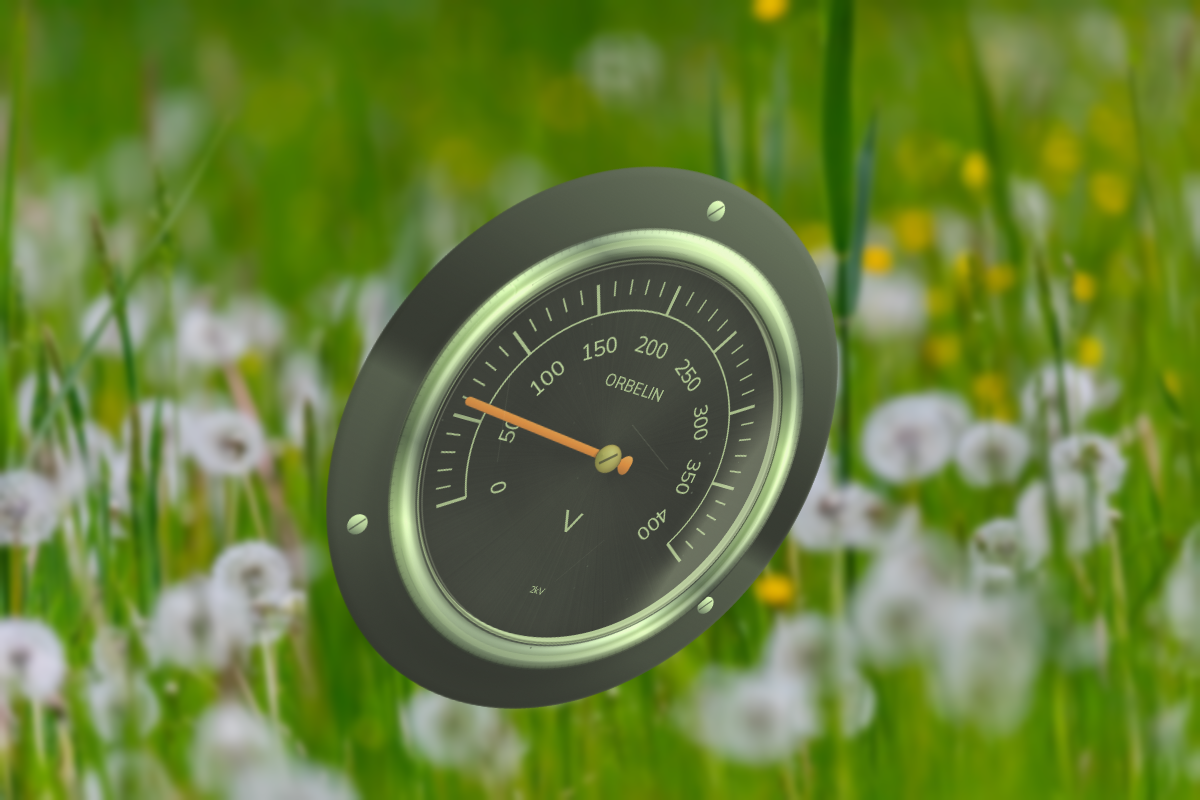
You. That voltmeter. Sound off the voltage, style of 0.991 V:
60 V
